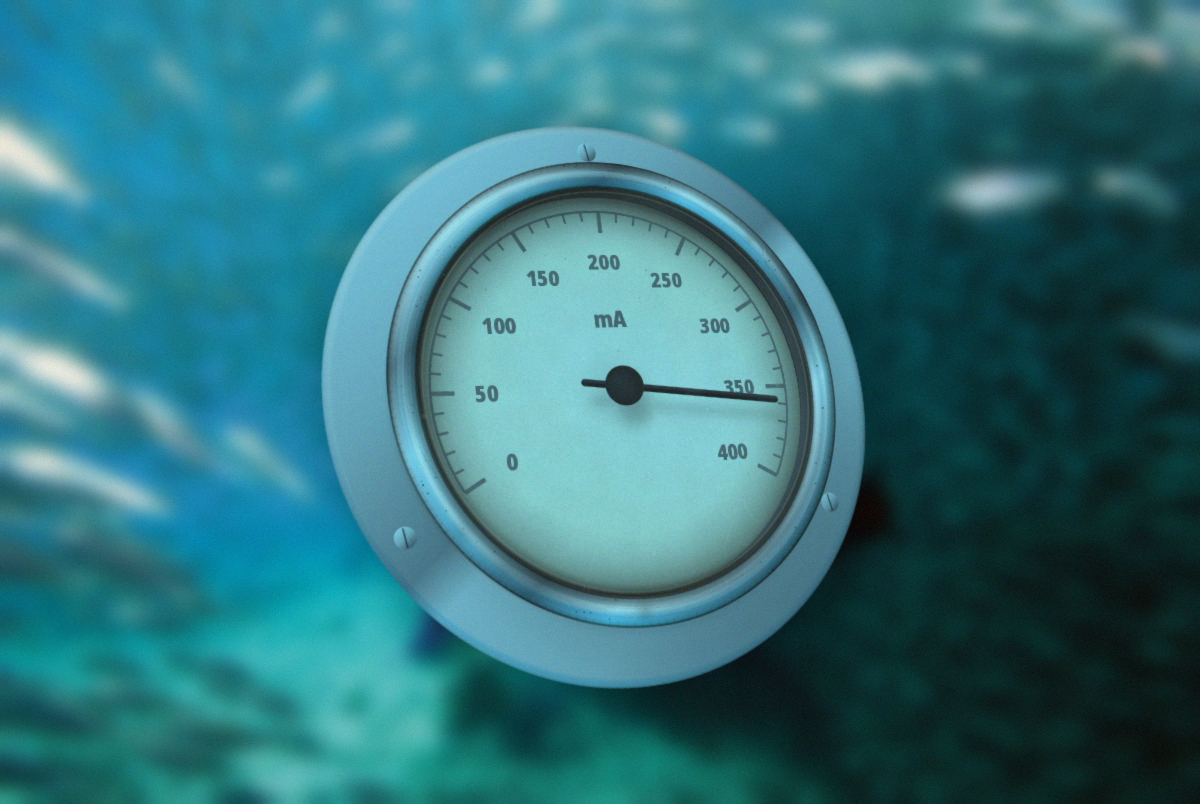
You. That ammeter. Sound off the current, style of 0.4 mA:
360 mA
